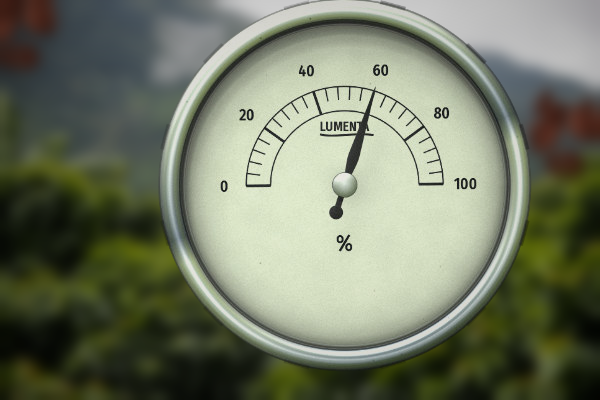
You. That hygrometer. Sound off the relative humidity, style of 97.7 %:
60 %
